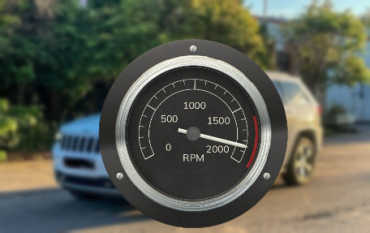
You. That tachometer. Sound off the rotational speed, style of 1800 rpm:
1850 rpm
